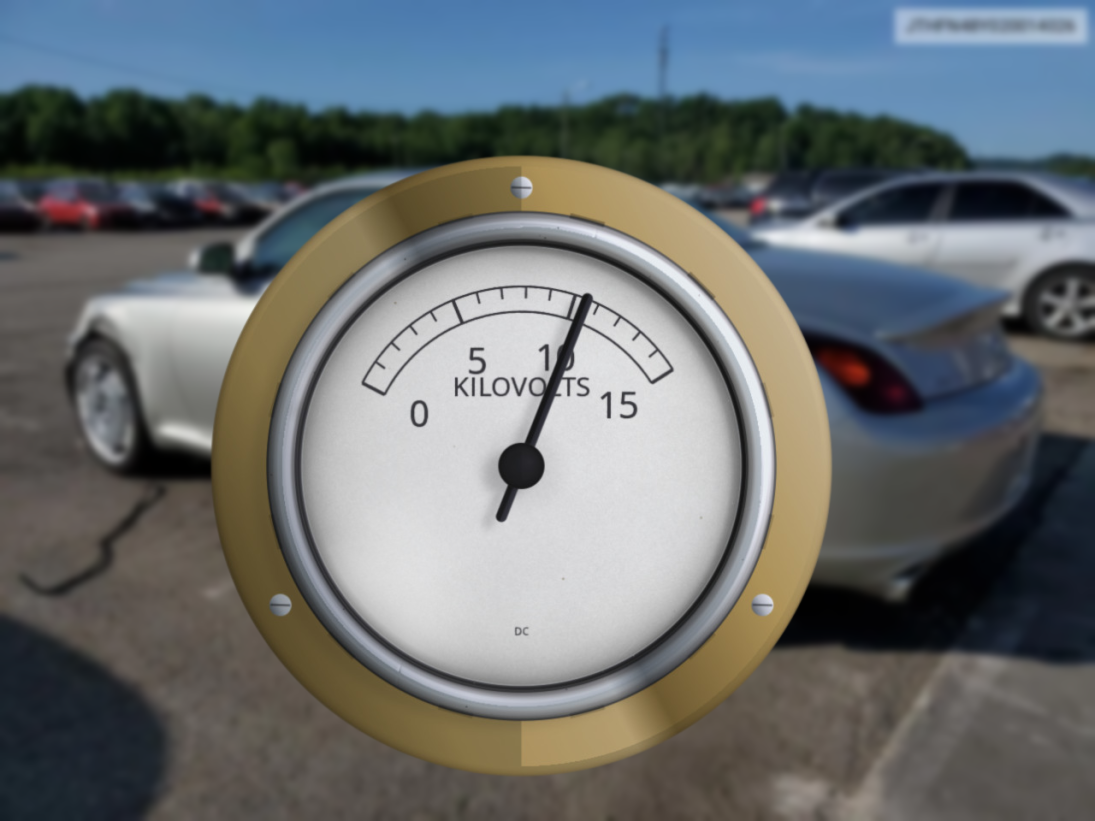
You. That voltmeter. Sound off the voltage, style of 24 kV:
10.5 kV
